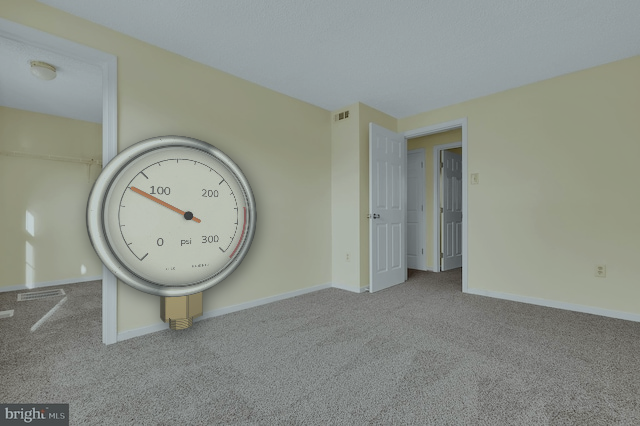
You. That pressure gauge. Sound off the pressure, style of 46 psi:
80 psi
